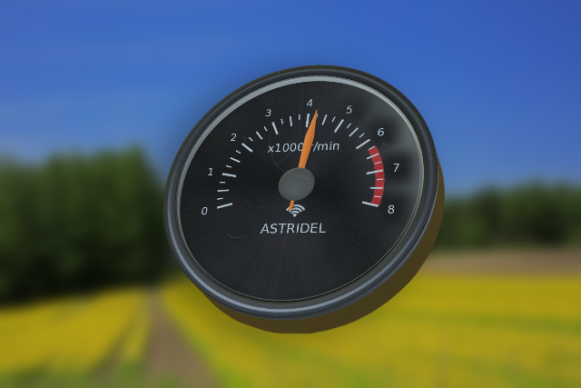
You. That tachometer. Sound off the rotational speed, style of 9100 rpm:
4250 rpm
